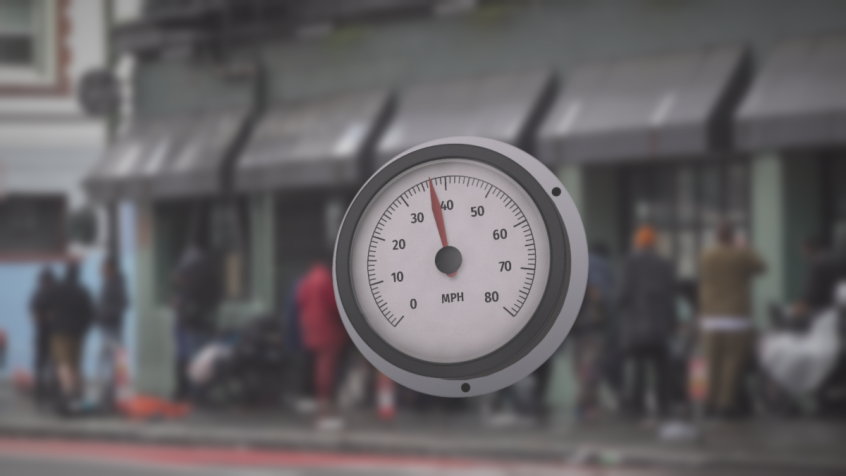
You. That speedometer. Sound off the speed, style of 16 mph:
37 mph
